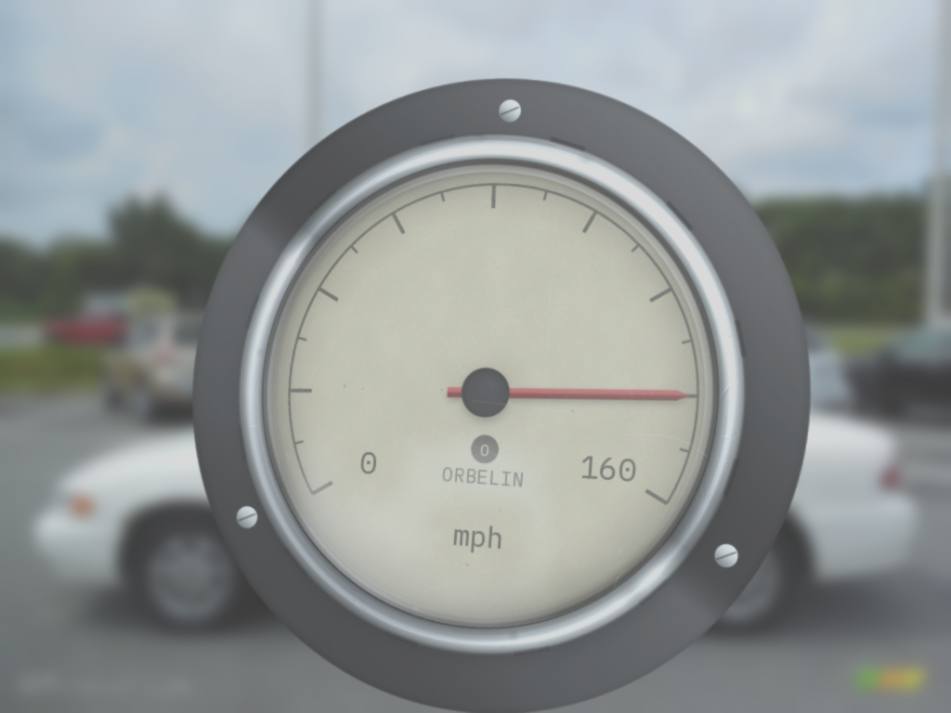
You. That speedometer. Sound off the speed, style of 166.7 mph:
140 mph
